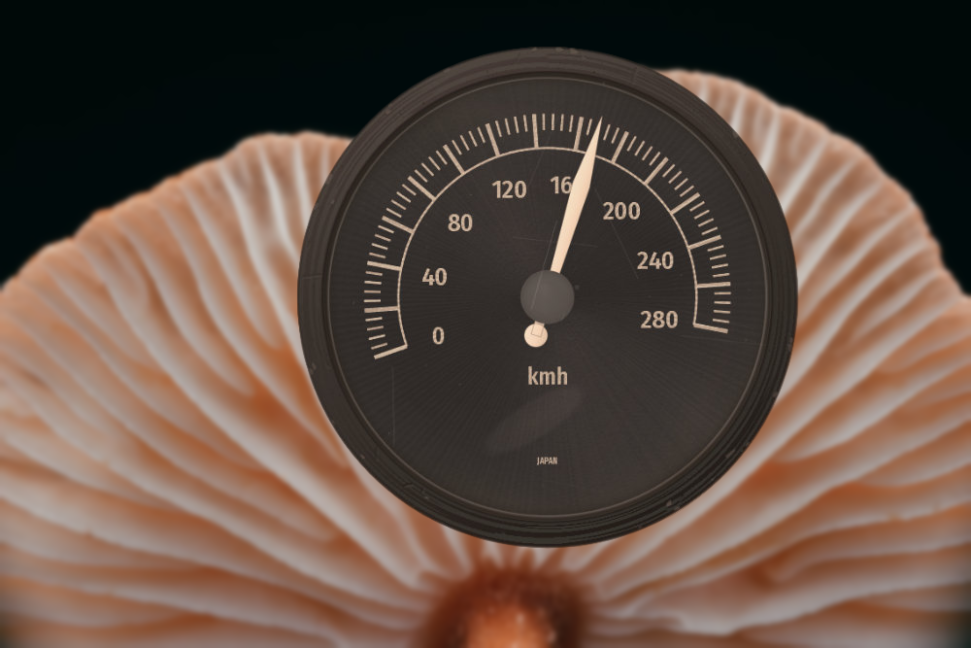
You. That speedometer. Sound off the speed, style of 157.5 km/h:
168 km/h
